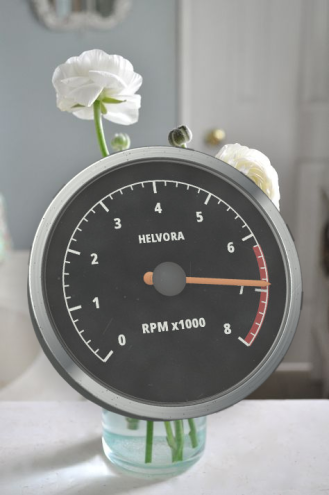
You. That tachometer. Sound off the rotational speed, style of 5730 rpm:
6900 rpm
